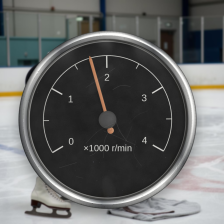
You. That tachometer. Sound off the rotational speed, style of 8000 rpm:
1750 rpm
